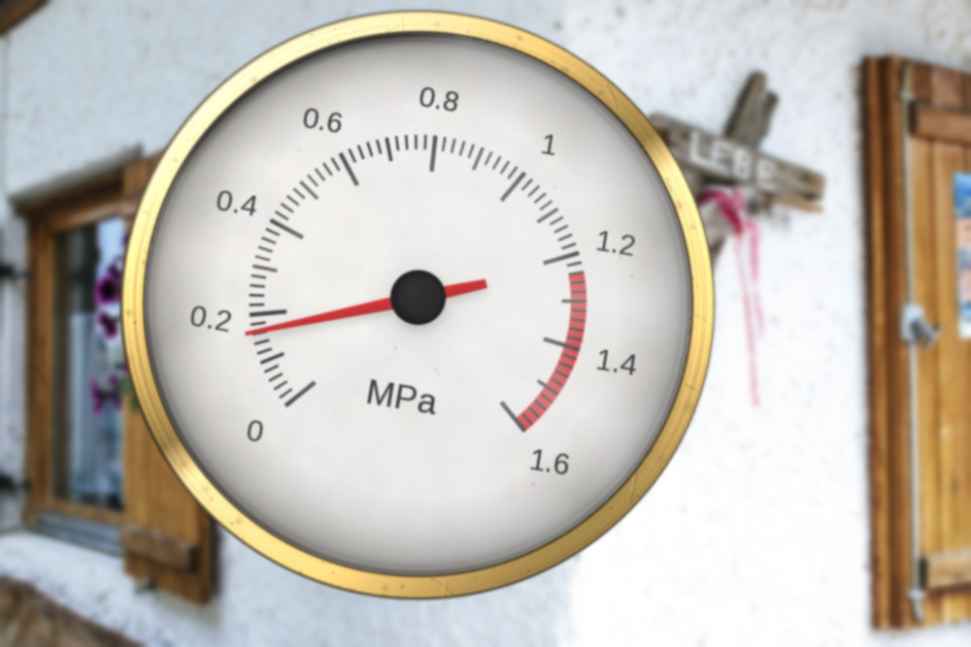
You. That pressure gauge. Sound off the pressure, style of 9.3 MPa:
0.16 MPa
